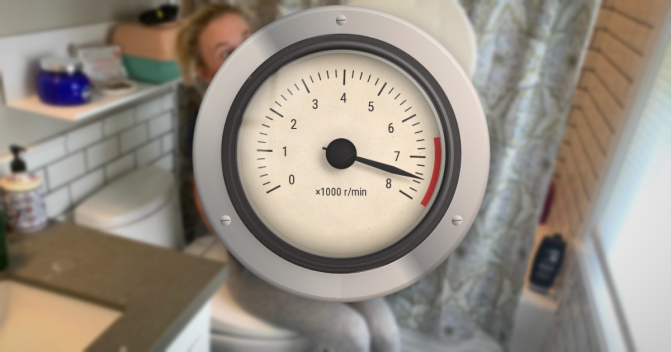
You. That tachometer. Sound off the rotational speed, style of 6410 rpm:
7500 rpm
